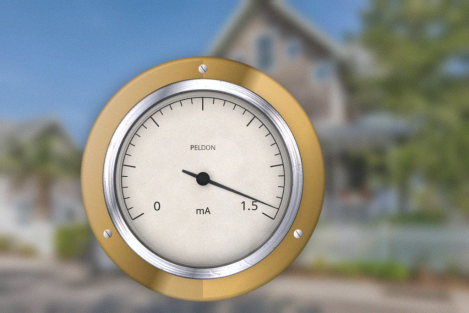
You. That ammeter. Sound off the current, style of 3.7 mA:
1.45 mA
